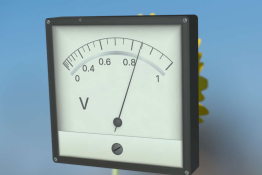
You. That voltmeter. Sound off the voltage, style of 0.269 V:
0.85 V
